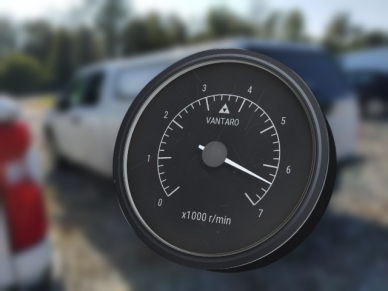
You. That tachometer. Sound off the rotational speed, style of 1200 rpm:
6400 rpm
